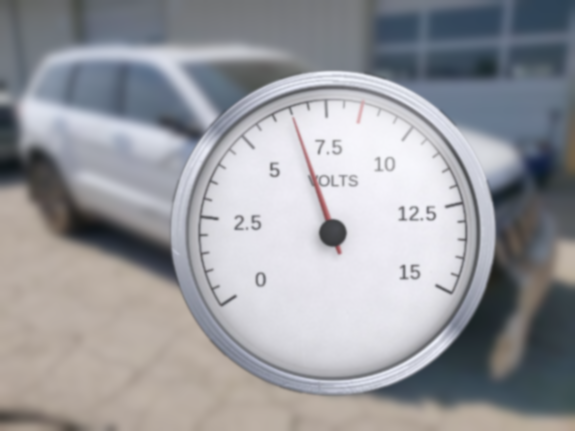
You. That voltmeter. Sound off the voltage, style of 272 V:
6.5 V
